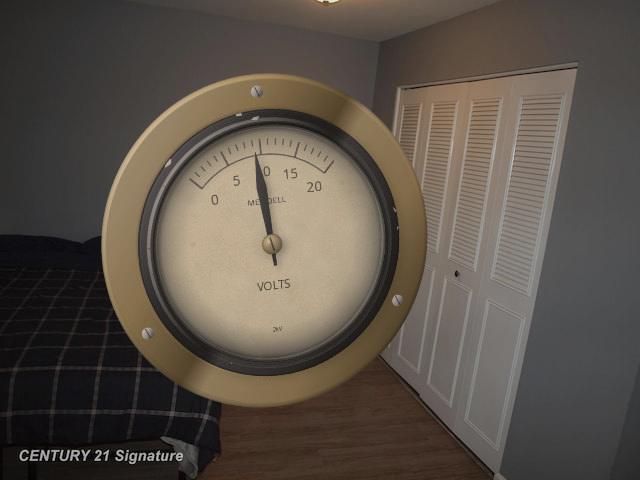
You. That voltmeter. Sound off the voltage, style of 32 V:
9 V
